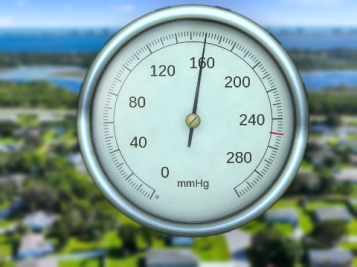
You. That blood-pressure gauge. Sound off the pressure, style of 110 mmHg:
160 mmHg
